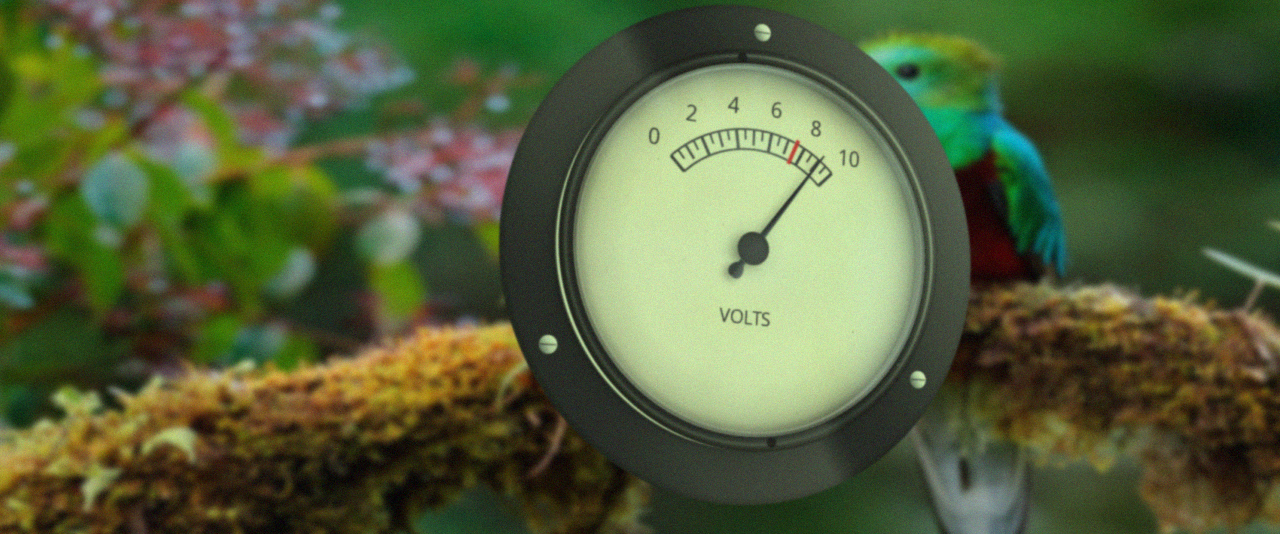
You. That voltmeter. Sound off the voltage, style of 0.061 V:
9 V
